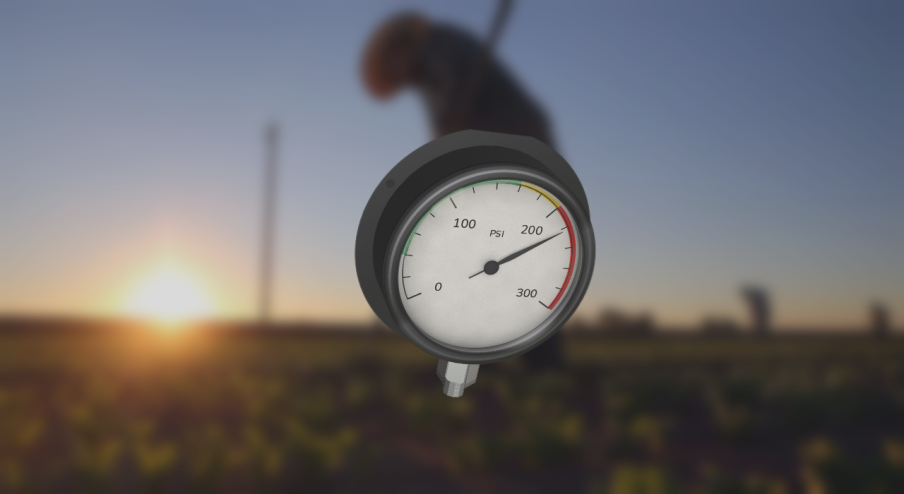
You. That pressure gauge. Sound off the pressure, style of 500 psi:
220 psi
